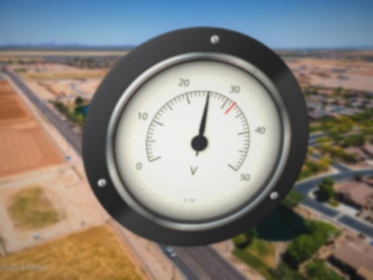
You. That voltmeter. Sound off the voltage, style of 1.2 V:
25 V
